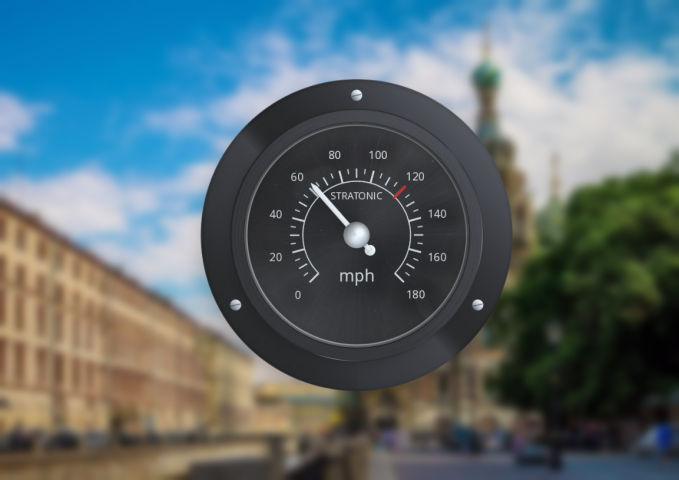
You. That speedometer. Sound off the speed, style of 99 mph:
62.5 mph
